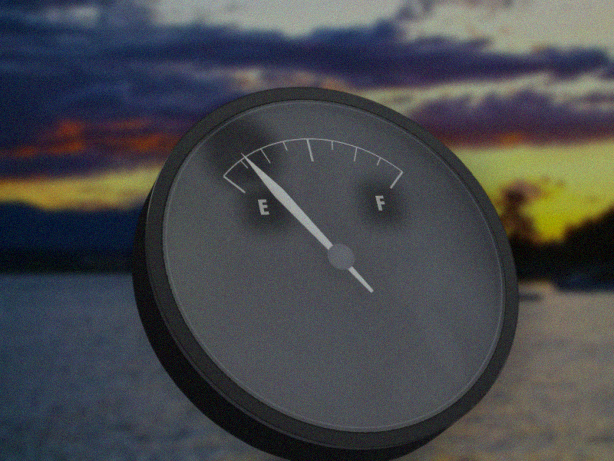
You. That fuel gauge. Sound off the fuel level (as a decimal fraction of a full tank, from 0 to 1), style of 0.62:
0.125
